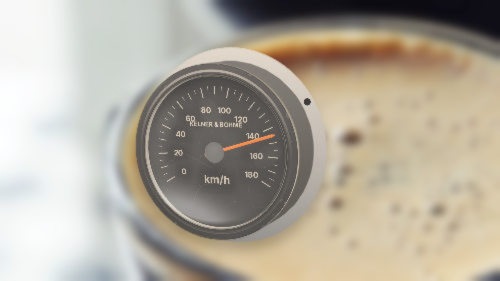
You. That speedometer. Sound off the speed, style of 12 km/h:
145 km/h
